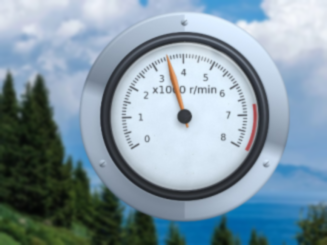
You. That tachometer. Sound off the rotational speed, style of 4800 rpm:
3500 rpm
